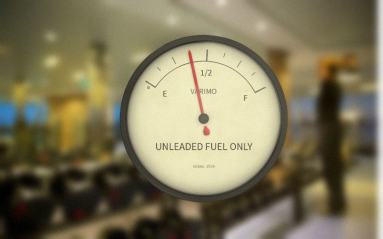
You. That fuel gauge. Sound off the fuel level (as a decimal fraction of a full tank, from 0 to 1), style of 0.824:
0.375
